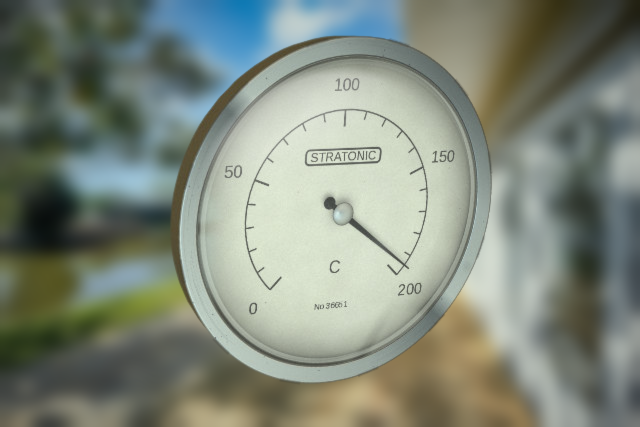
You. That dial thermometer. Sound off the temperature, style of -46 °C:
195 °C
